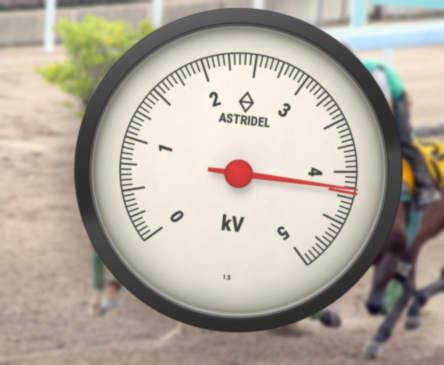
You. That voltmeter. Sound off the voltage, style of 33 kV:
4.15 kV
